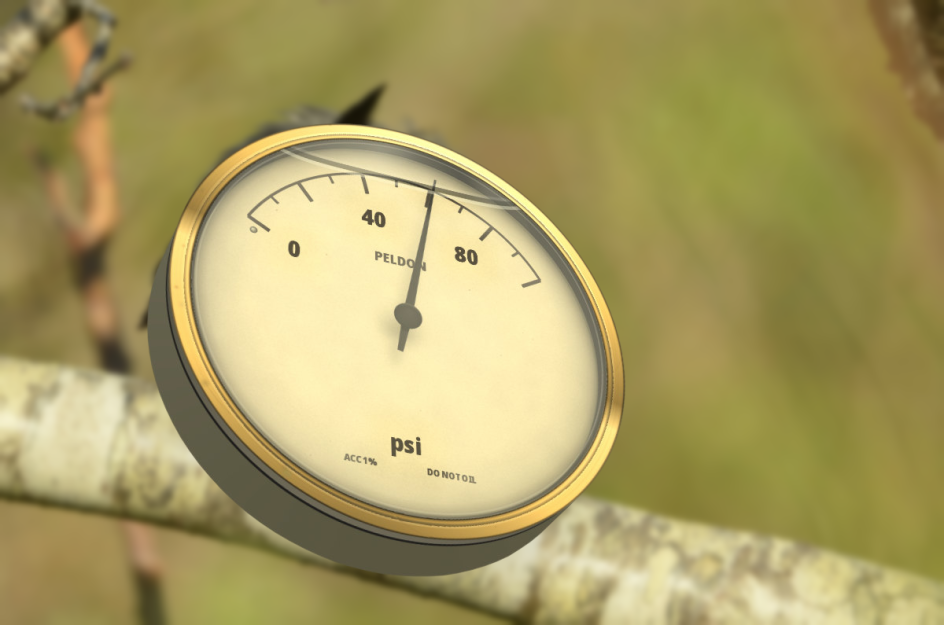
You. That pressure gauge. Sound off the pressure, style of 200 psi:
60 psi
